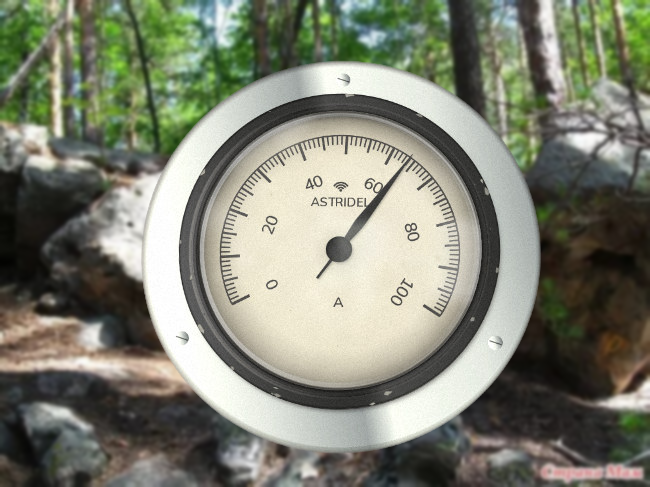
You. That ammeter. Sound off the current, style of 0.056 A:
64 A
